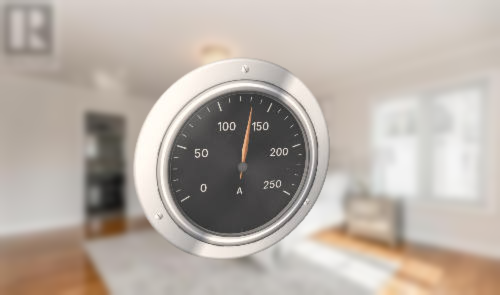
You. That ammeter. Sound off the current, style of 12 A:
130 A
